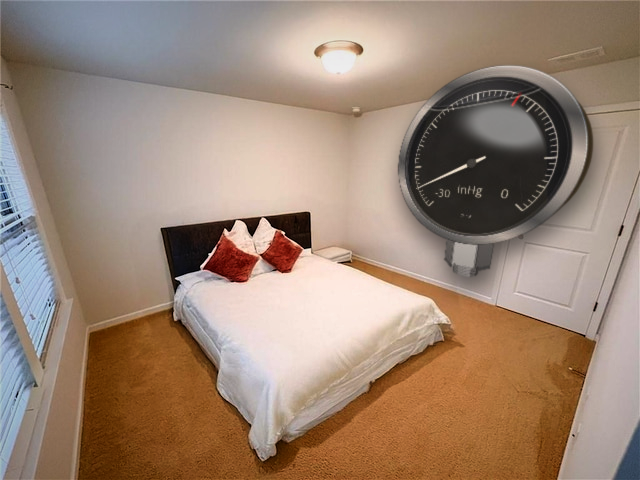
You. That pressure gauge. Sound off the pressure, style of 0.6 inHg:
-27.5 inHg
